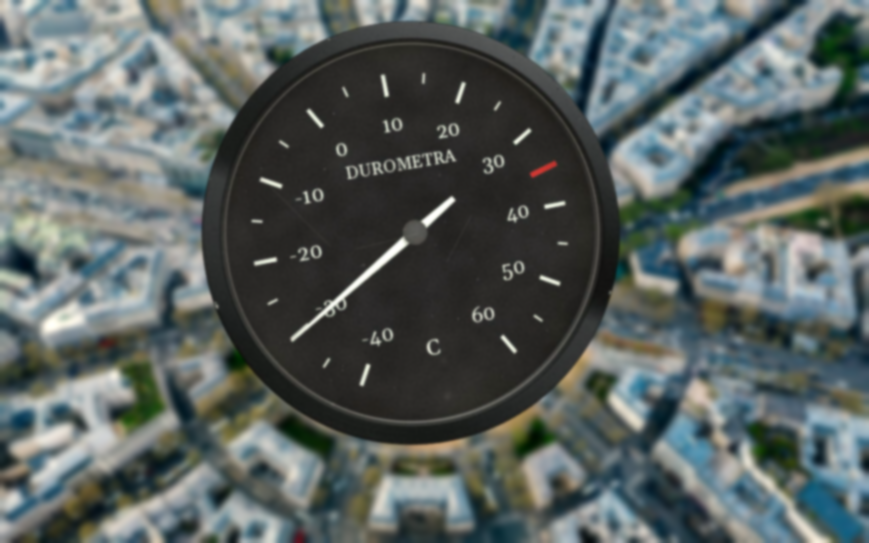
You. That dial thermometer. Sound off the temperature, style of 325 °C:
-30 °C
